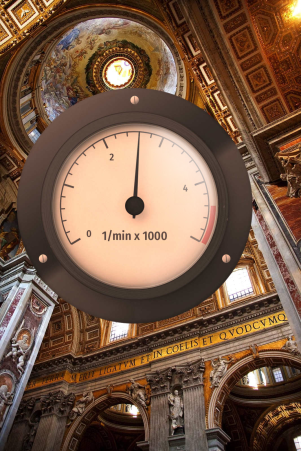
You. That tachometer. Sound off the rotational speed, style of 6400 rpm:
2600 rpm
